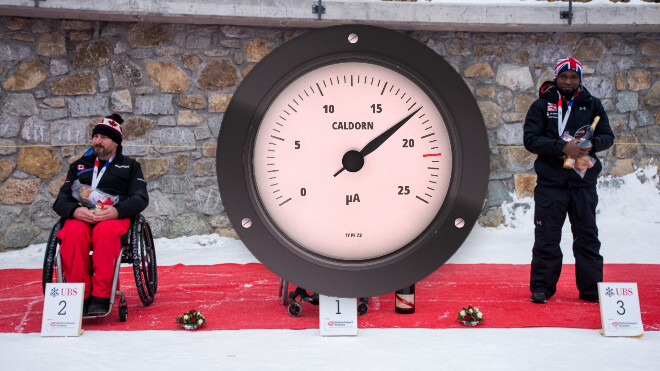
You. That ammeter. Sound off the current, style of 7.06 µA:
18 µA
